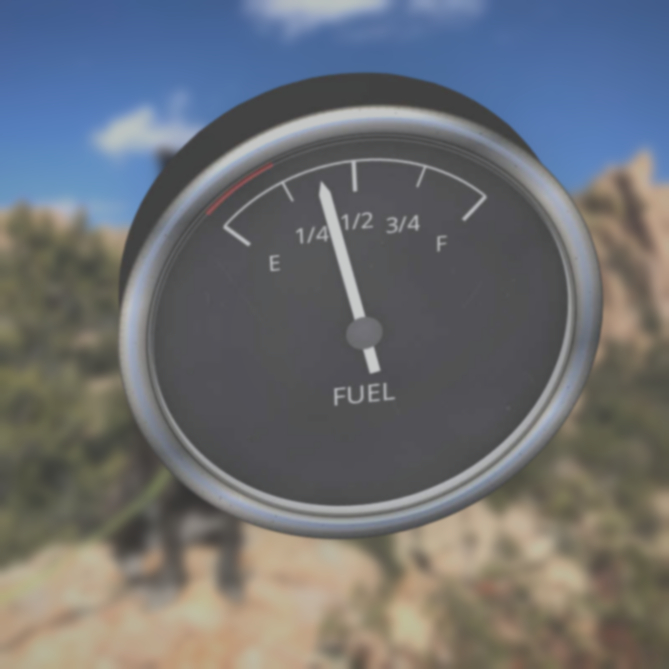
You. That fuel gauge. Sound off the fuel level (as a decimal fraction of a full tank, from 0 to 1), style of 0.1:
0.375
